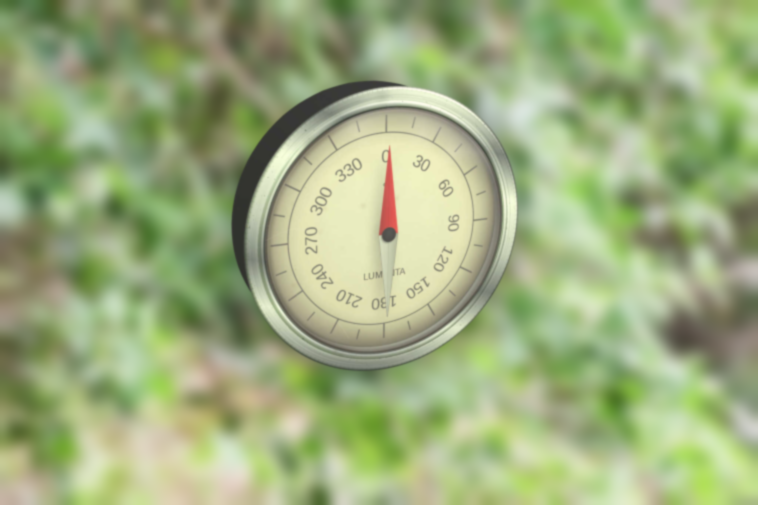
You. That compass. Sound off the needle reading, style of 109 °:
0 °
